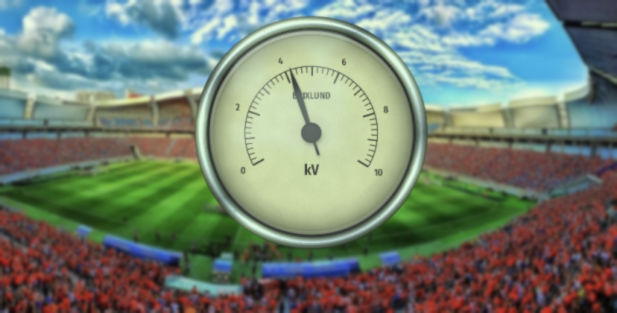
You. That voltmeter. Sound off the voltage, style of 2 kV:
4.2 kV
